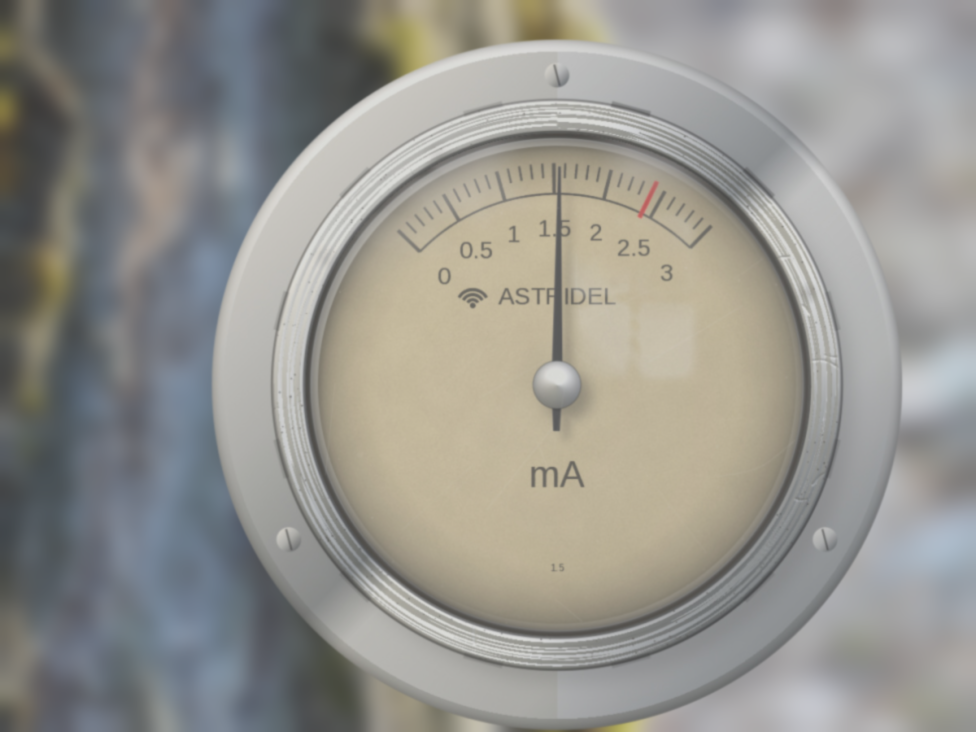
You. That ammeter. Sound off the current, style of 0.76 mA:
1.55 mA
